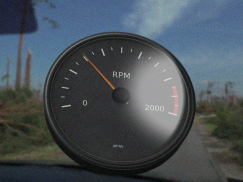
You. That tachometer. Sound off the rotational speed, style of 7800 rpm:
600 rpm
